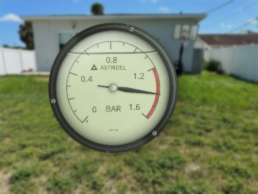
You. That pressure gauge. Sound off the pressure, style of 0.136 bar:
1.4 bar
